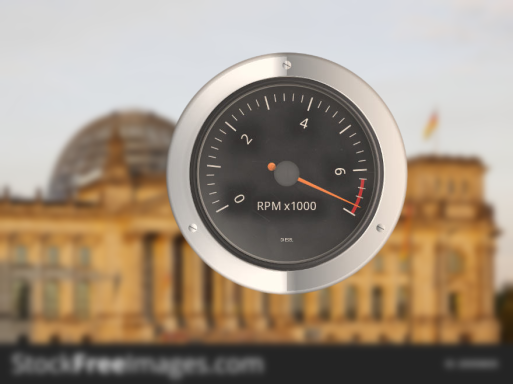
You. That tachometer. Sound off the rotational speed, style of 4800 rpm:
6800 rpm
